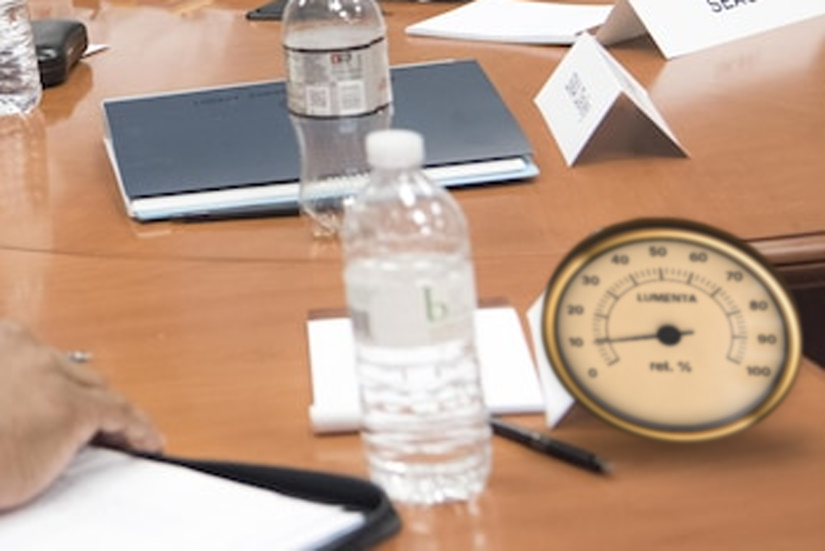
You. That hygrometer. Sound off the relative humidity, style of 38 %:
10 %
